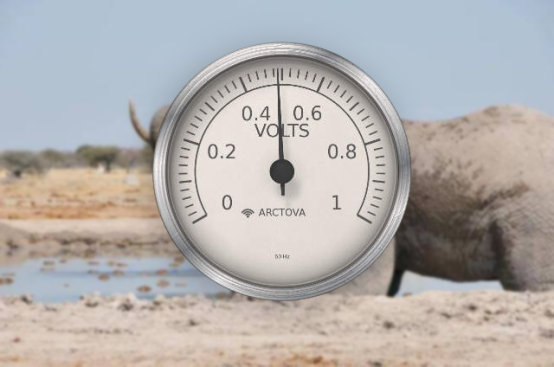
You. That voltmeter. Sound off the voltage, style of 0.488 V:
0.49 V
